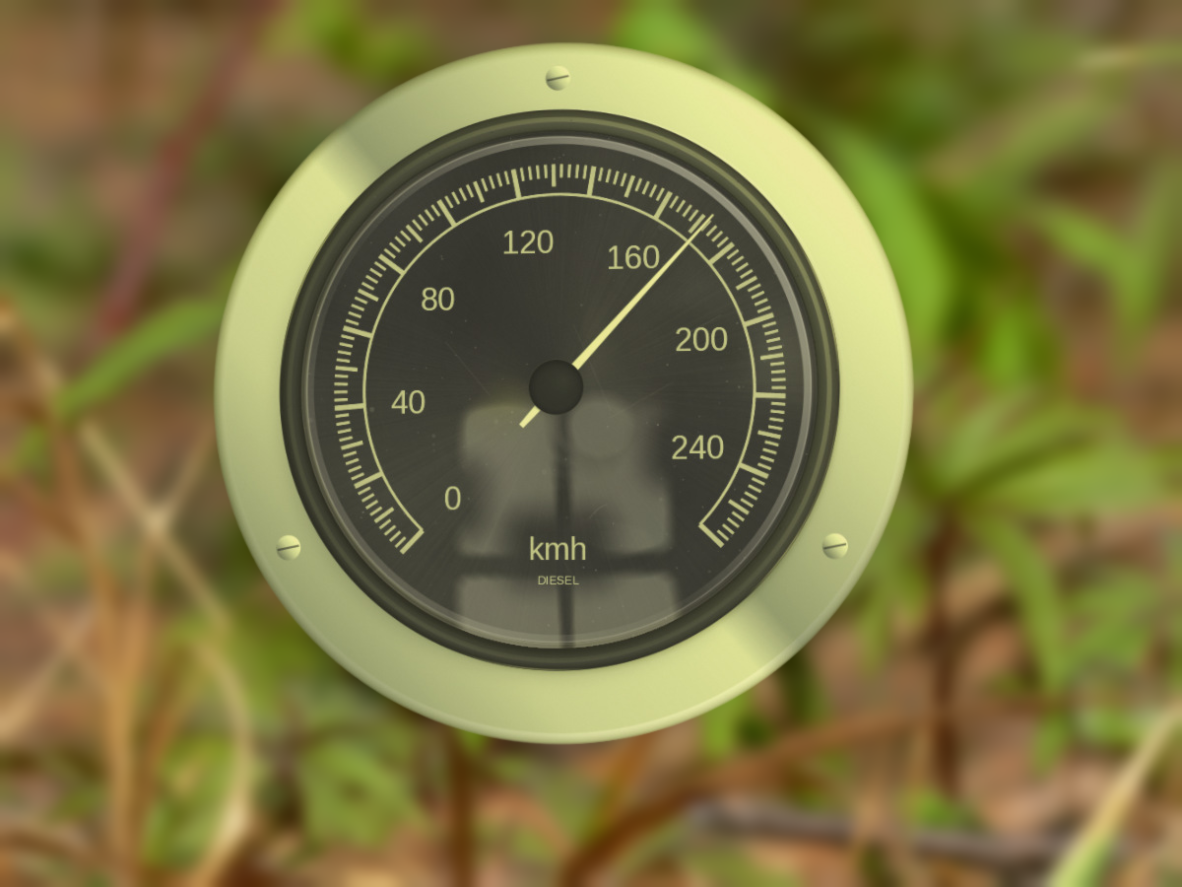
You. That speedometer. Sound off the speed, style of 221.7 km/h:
172 km/h
